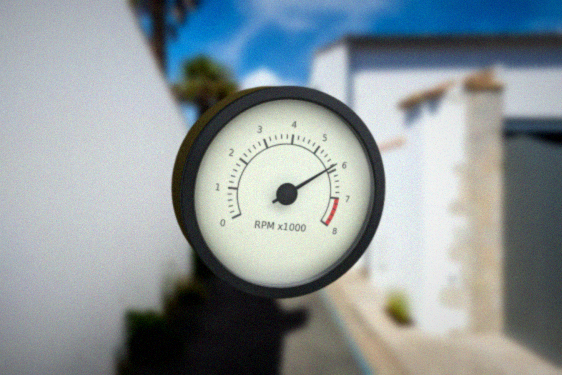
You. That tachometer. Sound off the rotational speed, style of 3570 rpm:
5800 rpm
